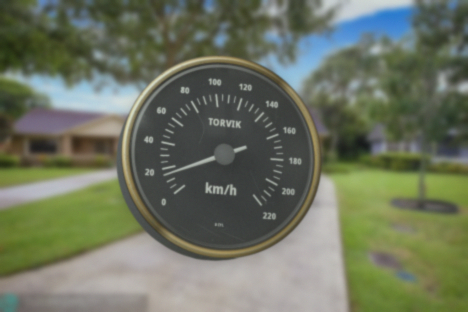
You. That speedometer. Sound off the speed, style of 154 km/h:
15 km/h
